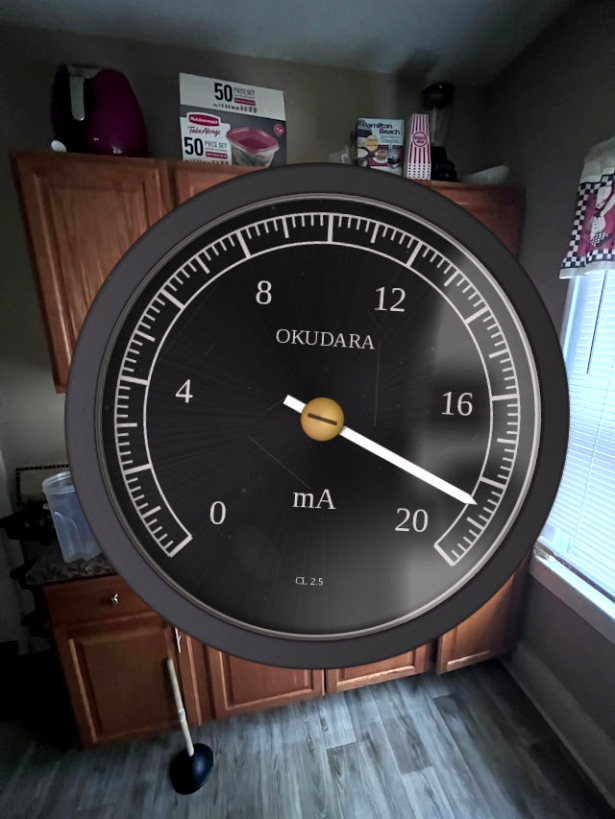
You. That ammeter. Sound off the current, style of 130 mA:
18.6 mA
